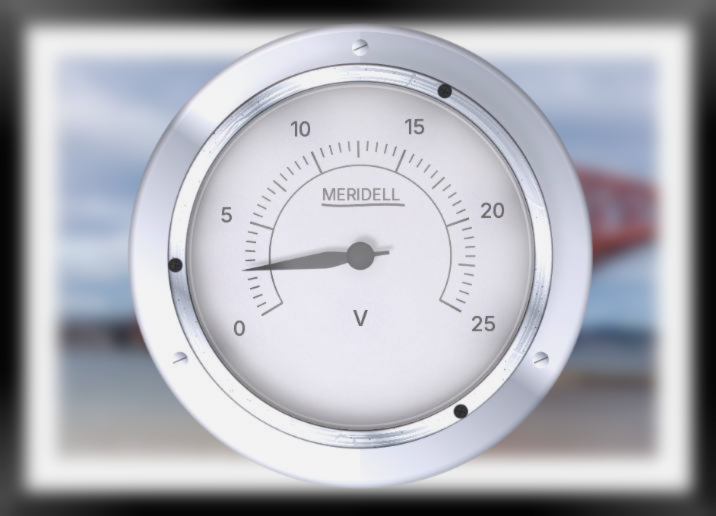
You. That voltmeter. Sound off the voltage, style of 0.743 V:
2.5 V
